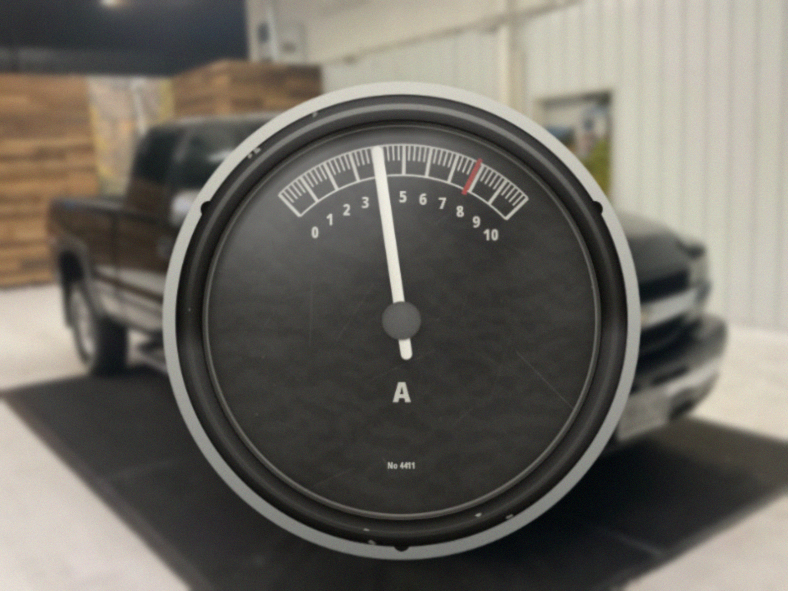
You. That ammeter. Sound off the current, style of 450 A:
4 A
